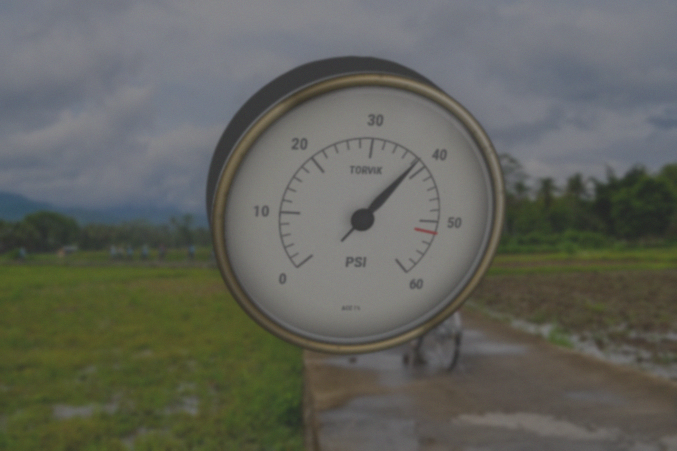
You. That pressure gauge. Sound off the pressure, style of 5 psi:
38 psi
